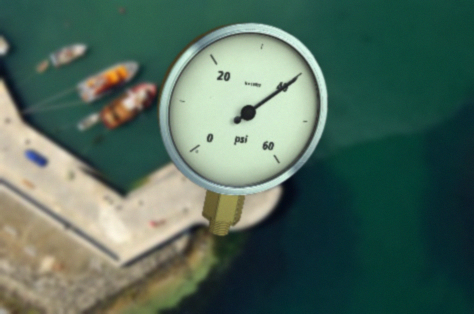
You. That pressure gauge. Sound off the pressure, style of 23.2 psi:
40 psi
